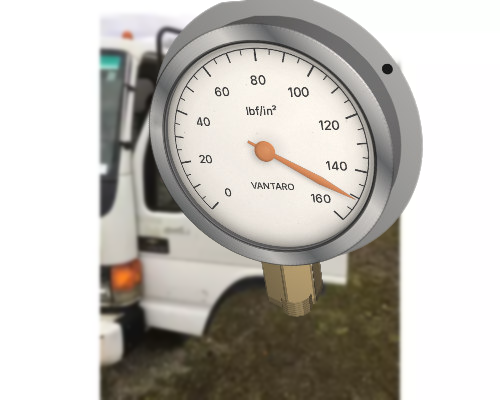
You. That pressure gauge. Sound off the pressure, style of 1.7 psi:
150 psi
